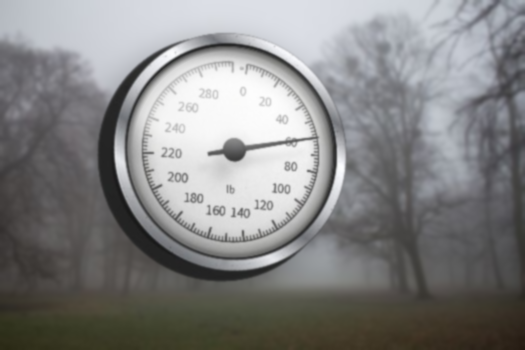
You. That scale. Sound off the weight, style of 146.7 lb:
60 lb
